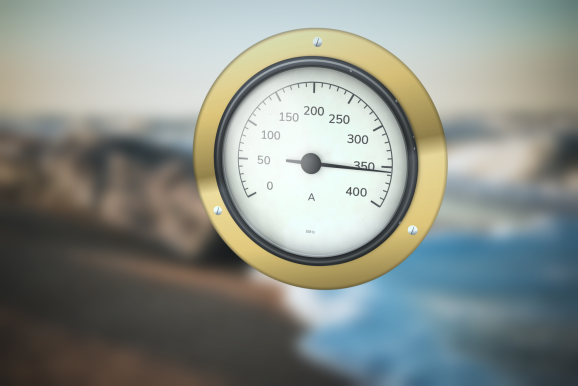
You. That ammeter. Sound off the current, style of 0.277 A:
355 A
